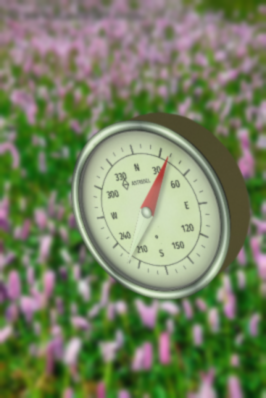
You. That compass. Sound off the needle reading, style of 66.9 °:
40 °
